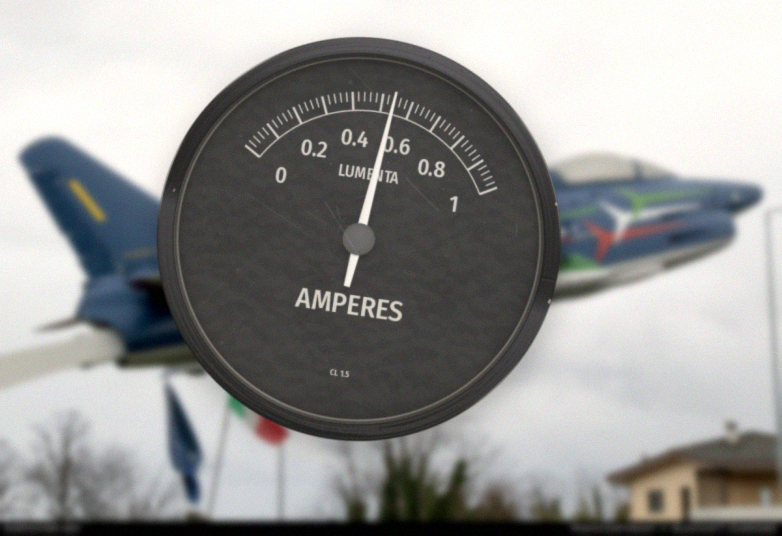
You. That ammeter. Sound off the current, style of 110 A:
0.54 A
